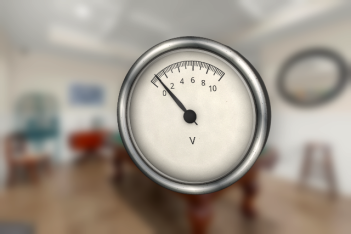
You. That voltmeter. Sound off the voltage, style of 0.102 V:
1 V
